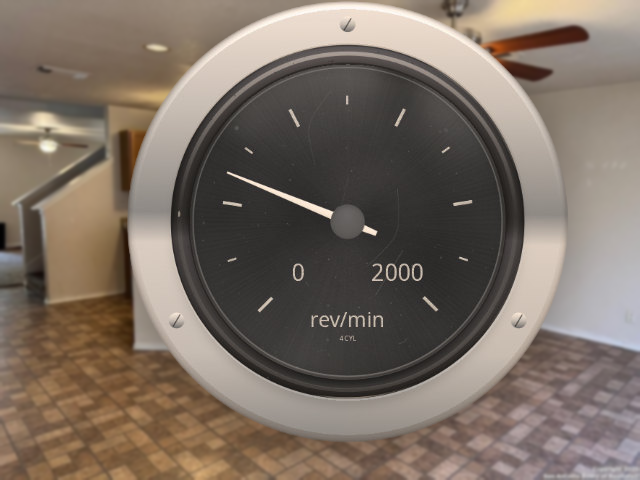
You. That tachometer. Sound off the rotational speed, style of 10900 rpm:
500 rpm
